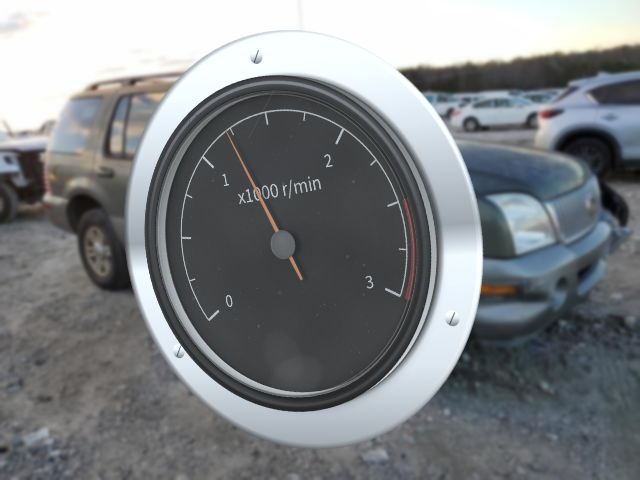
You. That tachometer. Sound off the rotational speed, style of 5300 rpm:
1250 rpm
